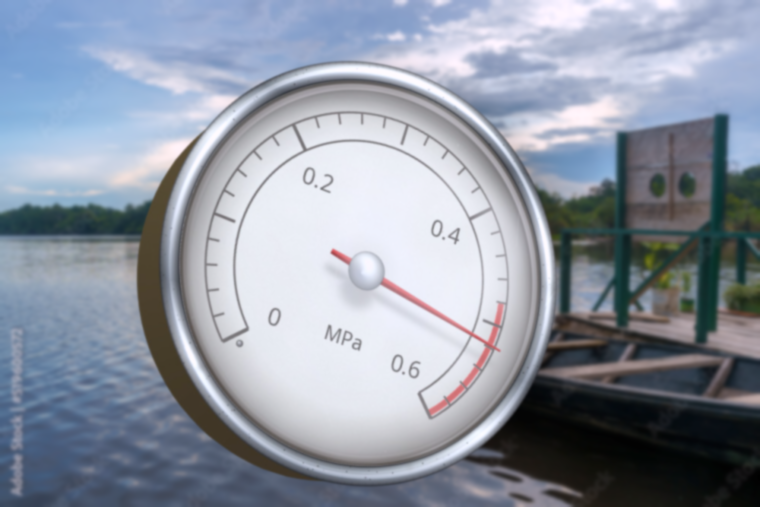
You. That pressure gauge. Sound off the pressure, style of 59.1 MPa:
0.52 MPa
